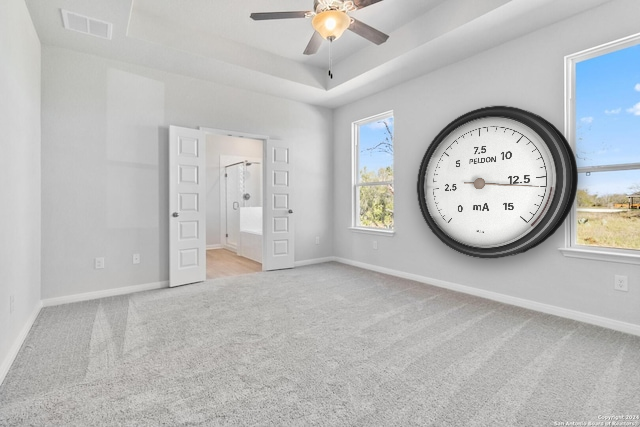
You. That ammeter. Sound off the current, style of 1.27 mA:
13 mA
